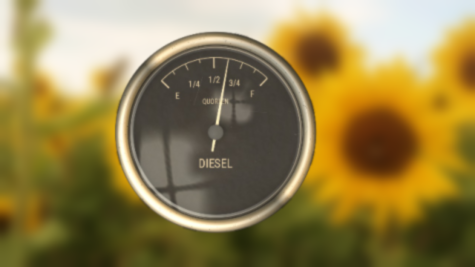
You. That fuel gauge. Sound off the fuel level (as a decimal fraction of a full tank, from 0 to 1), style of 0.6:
0.625
